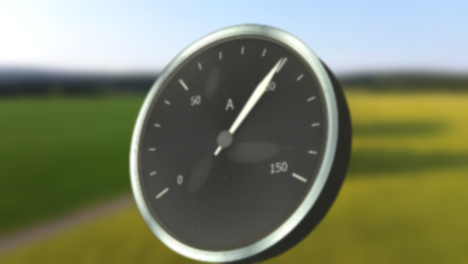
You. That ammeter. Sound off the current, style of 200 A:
100 A
